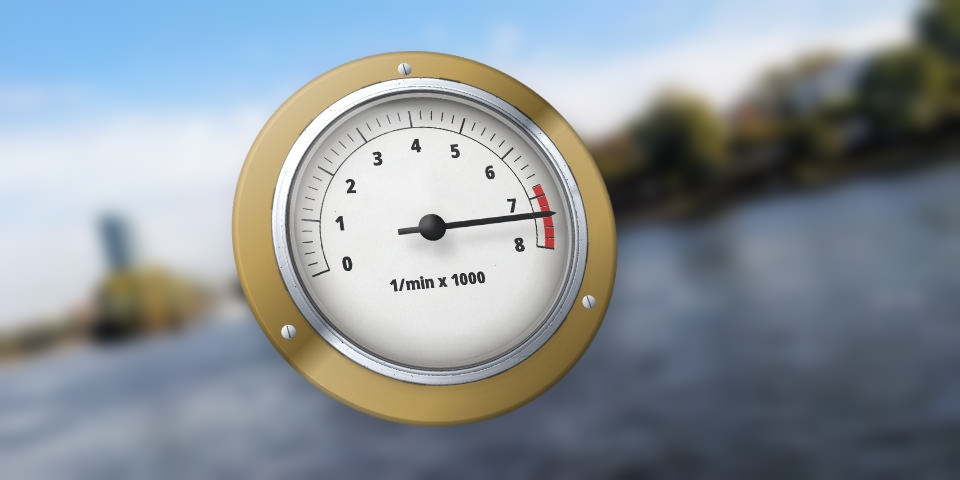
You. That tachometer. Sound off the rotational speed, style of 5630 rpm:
7400 rpm
